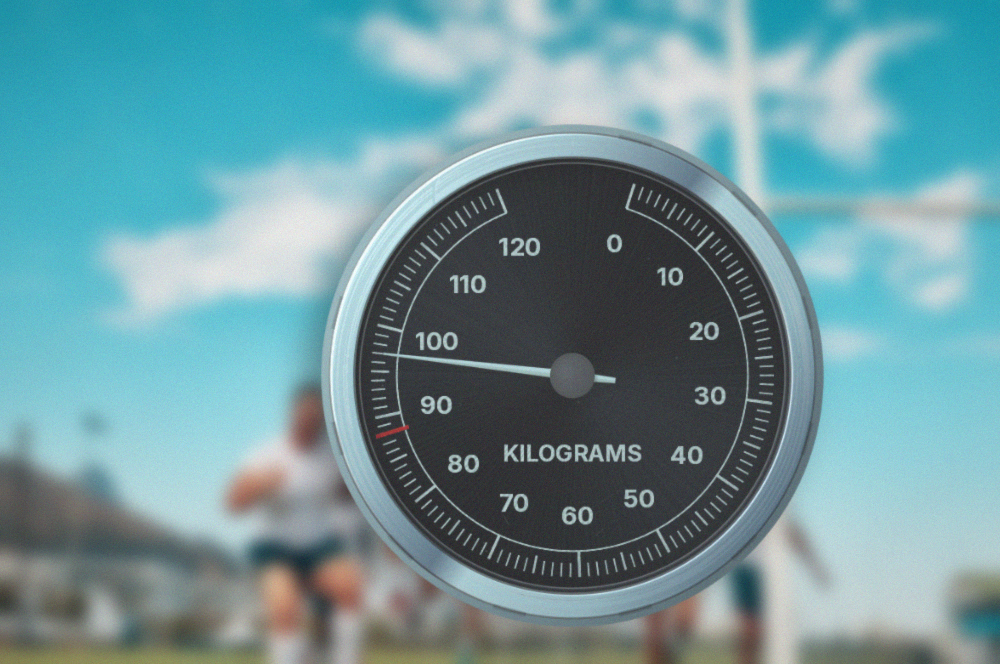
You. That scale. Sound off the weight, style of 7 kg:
97 kg
